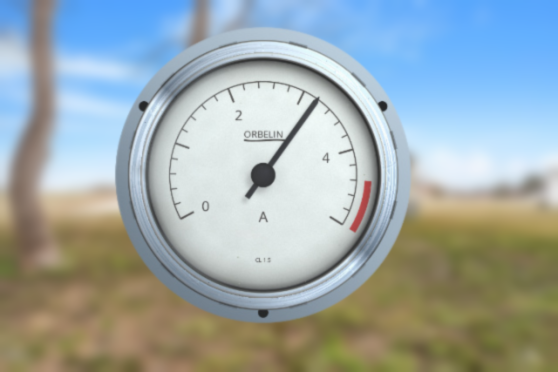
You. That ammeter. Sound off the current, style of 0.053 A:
3.2 A
